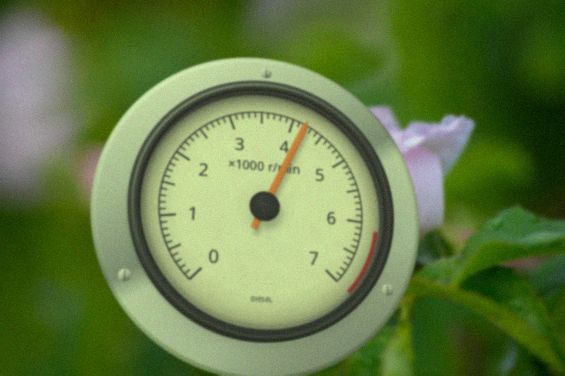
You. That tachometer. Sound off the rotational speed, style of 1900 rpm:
4200 rpm
